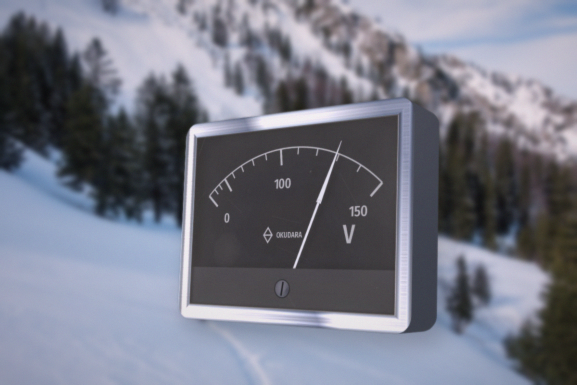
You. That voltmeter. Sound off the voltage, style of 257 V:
130 V
